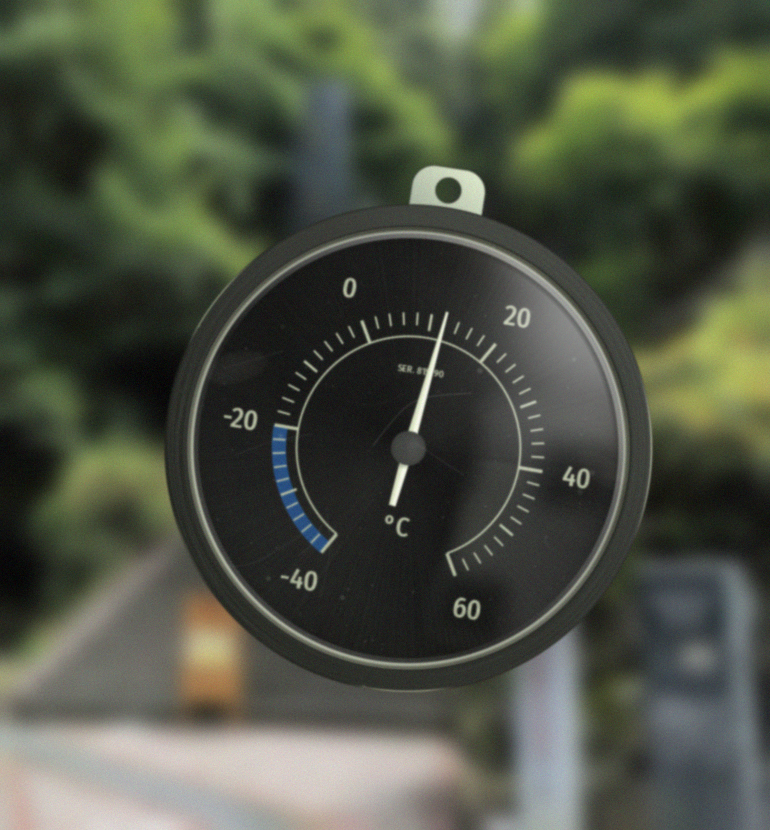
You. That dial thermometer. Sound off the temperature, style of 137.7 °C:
12 °C
